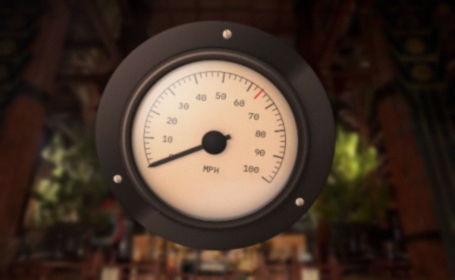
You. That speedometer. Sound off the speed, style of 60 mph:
0 mph
